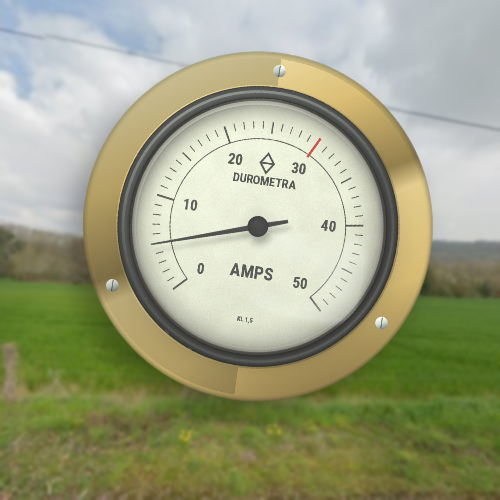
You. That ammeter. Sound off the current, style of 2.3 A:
5 A
